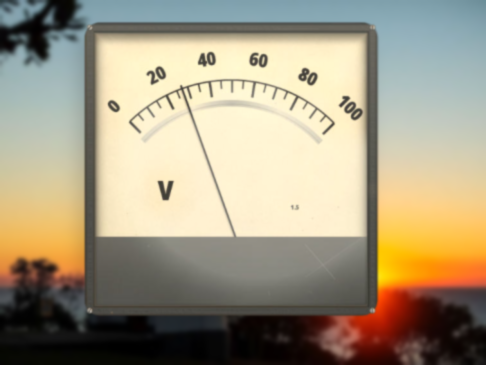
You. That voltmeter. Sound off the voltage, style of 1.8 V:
27.5 V
